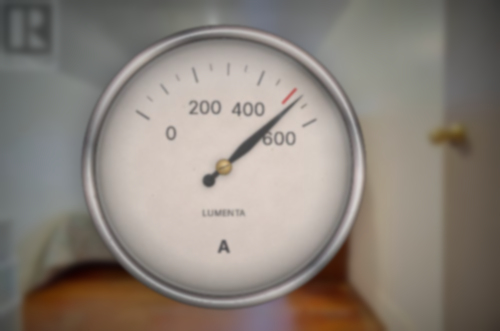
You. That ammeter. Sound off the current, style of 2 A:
525 A
